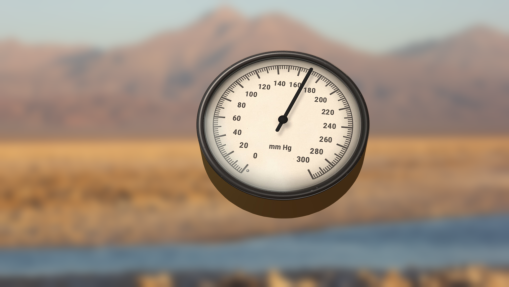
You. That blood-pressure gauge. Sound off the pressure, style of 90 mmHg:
170 mmHg
